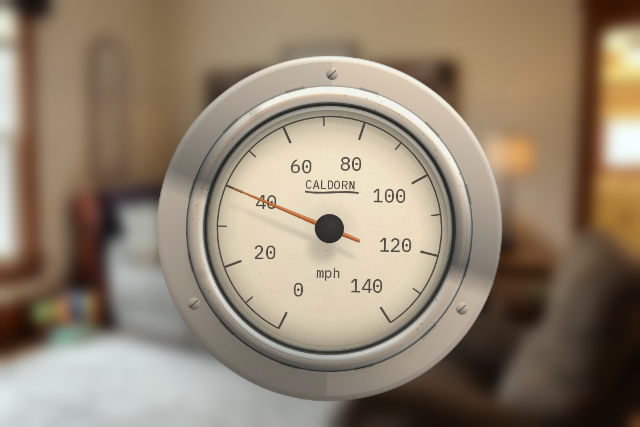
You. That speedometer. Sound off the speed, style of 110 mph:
40 mph
